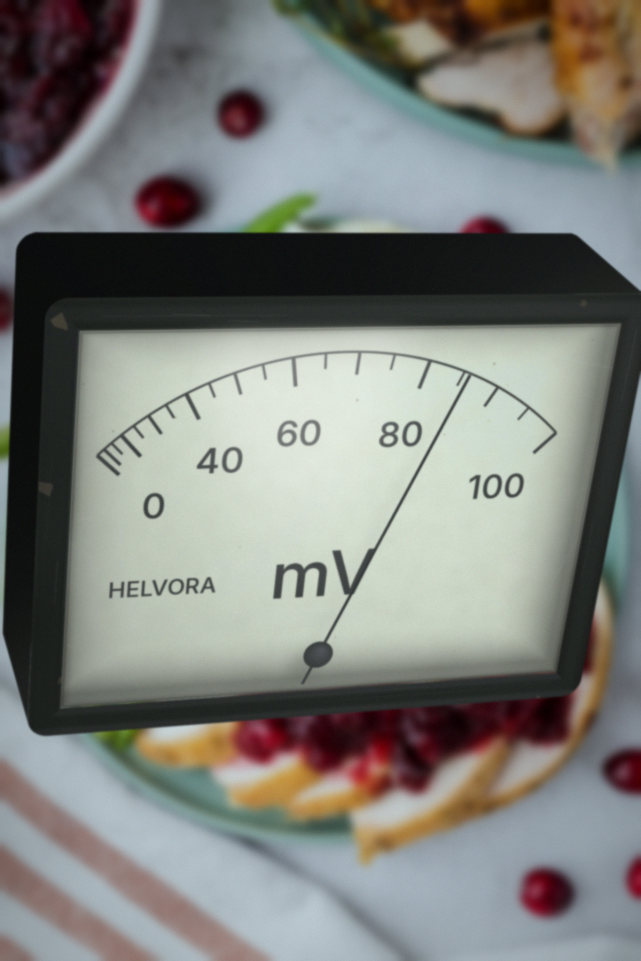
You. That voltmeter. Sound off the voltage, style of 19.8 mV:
85 mV
